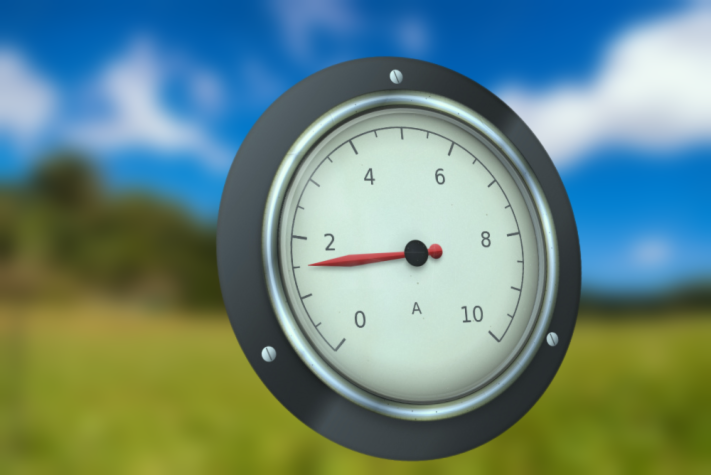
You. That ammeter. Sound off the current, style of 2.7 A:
1.5 A
